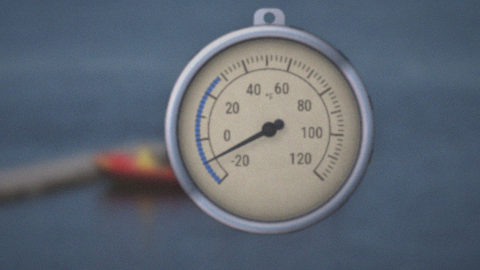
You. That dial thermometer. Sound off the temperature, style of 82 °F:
-10 °F
